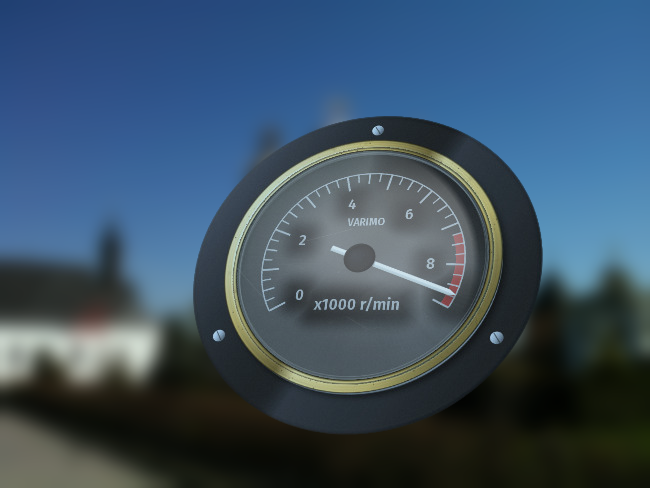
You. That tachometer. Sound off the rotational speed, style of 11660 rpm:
8750 rpm
